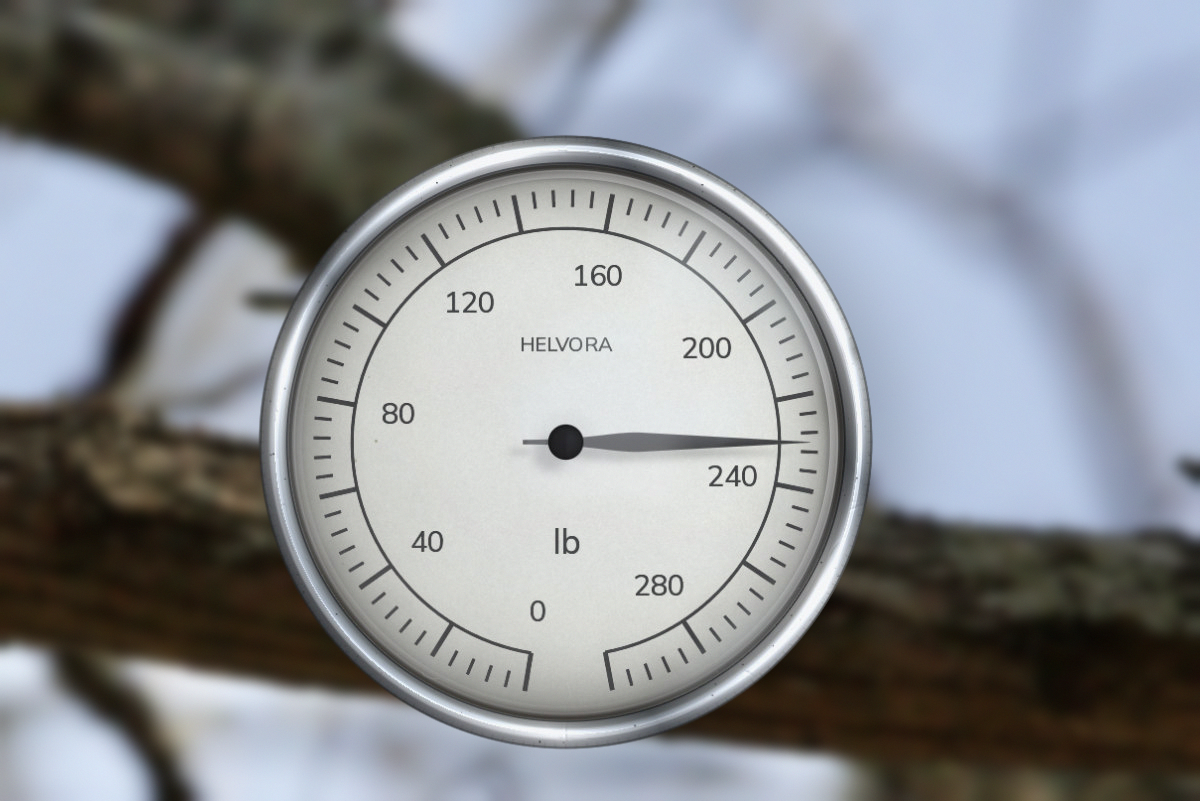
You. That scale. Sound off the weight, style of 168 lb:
230 lb
